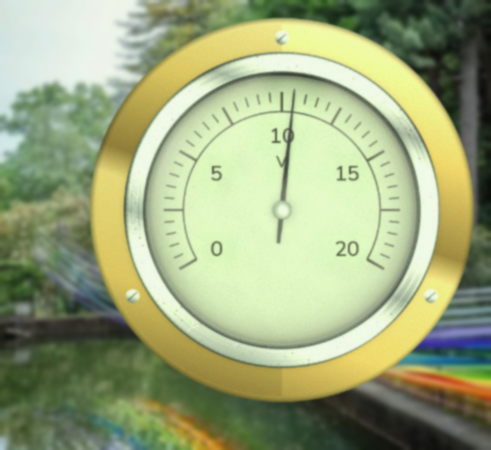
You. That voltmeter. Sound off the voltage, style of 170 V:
10.5 V
